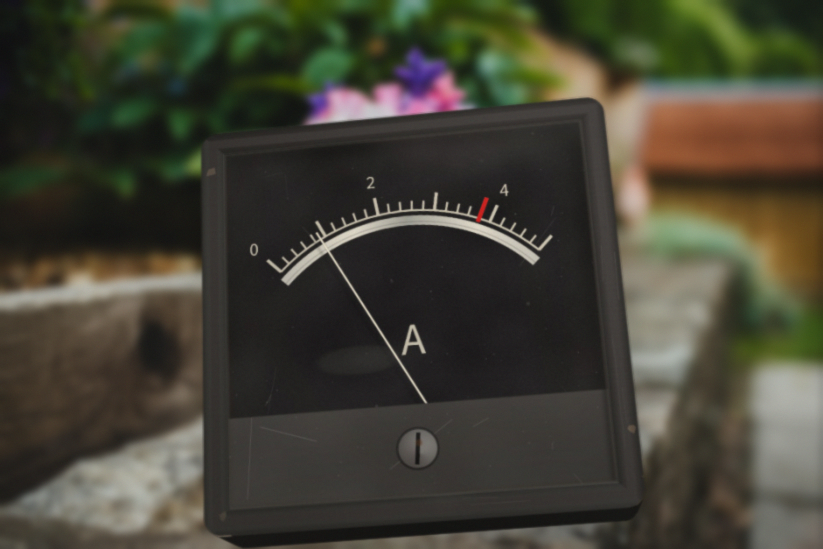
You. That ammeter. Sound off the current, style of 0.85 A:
0.9 A
